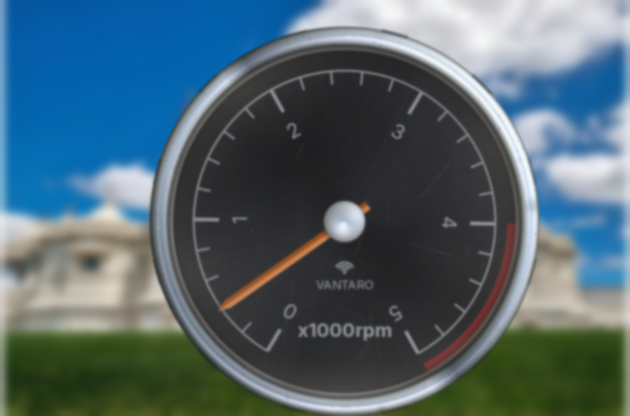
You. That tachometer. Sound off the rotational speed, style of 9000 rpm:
400 rpm
